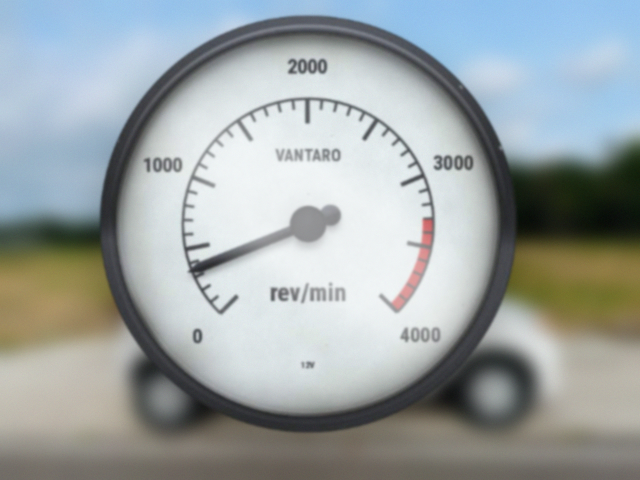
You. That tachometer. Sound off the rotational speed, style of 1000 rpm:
350 rpm
